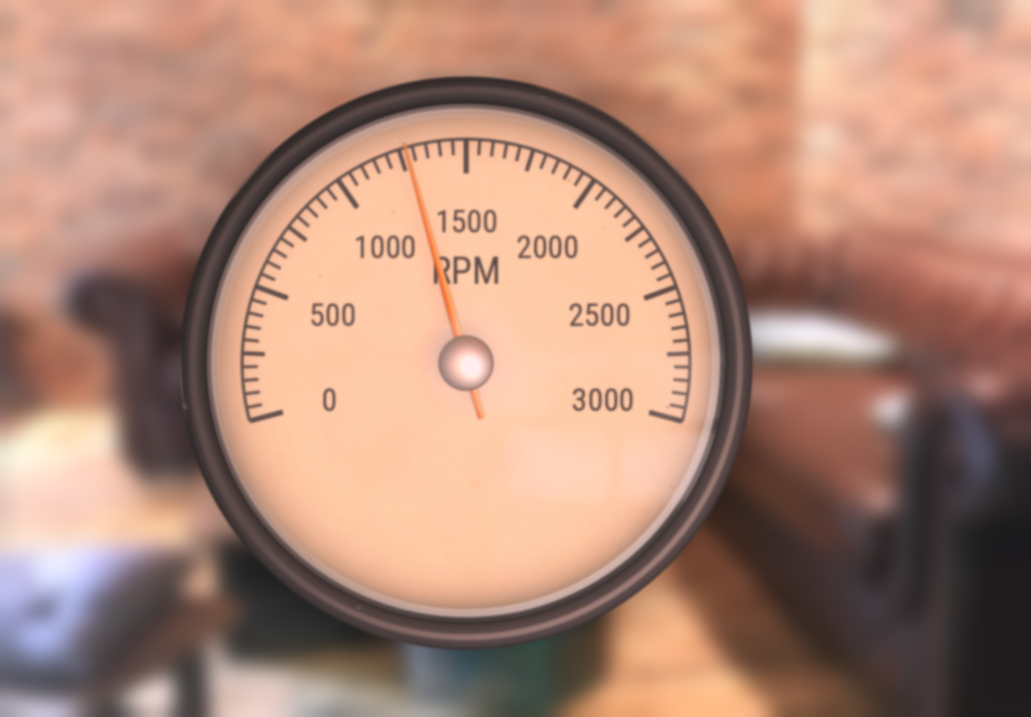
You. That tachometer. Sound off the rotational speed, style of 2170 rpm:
1275 rpm
